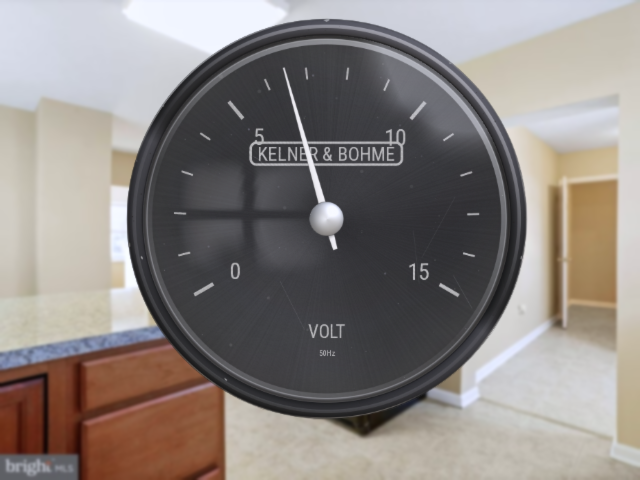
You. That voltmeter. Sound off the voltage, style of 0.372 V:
6.5 V
